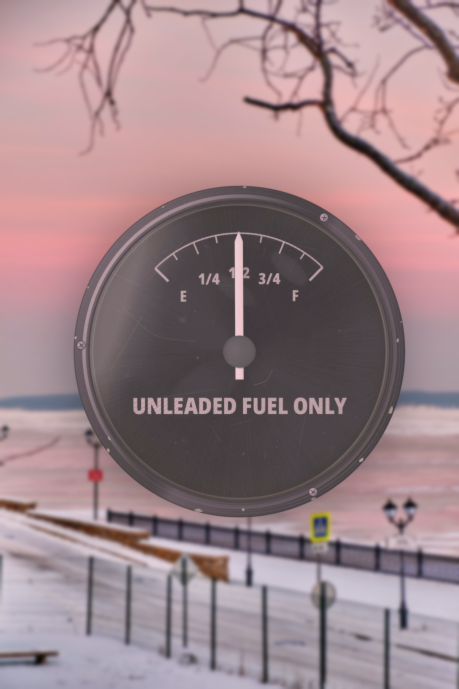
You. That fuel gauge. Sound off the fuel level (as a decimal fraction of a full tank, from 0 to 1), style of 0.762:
0.5
